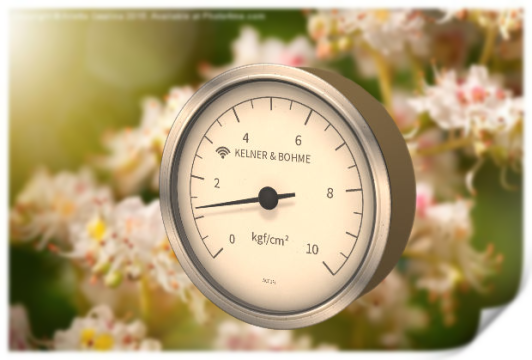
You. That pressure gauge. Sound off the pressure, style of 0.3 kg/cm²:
1.25 kg/cm²
